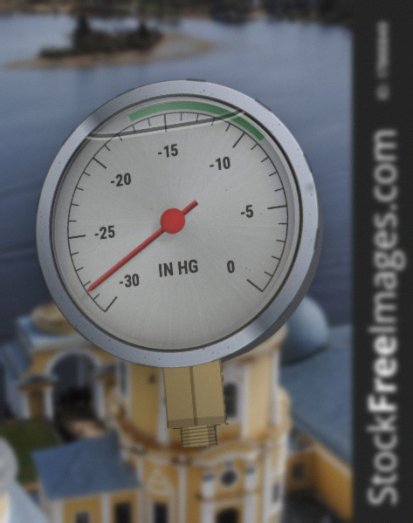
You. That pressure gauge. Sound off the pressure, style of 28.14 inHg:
-28.5 inHg
